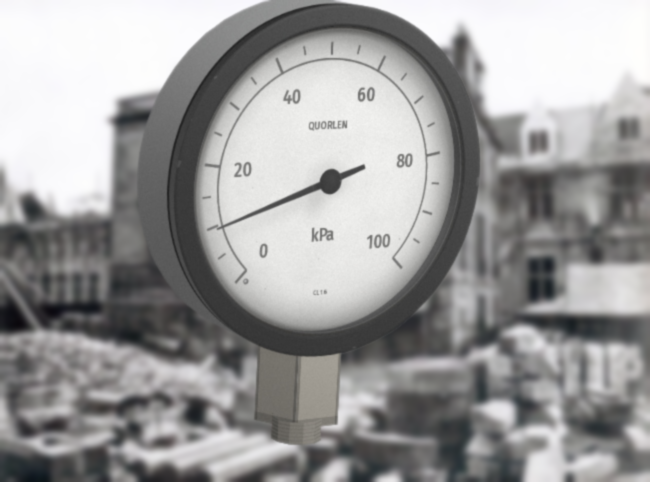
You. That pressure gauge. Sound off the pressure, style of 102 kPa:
10 kPa
